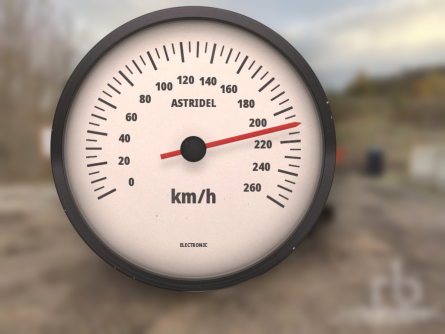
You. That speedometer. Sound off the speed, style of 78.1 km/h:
210 km/h
